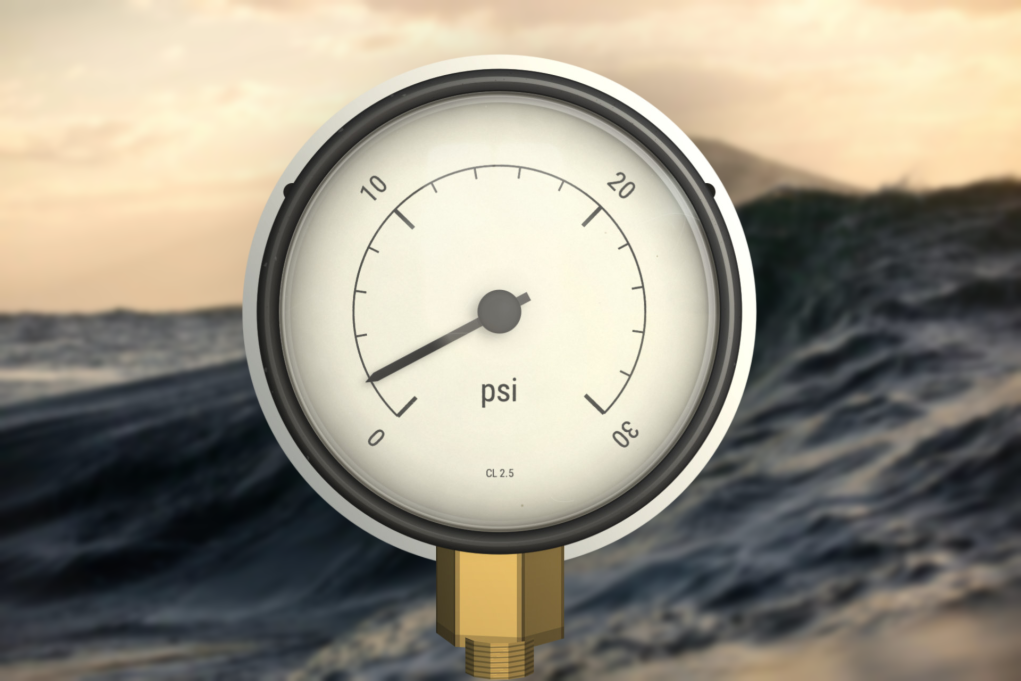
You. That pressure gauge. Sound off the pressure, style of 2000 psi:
2 psi
